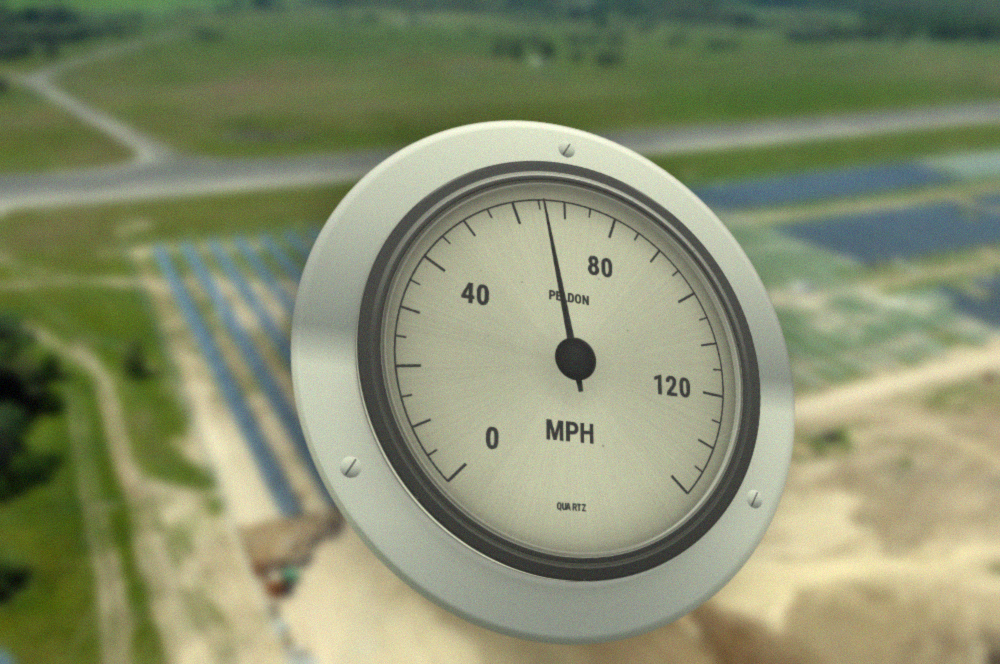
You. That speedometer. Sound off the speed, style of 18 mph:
65 mph
